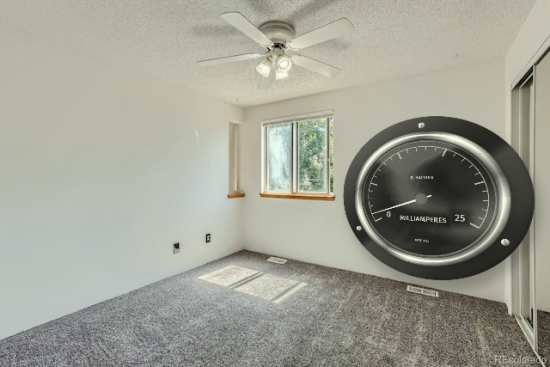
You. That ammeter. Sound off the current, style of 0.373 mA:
1 mA
